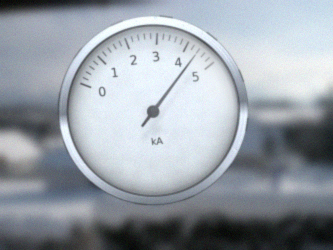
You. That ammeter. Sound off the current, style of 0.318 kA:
4.4 kA
